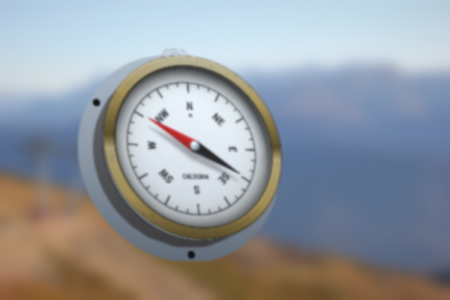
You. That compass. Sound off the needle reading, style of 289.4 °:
300 °
